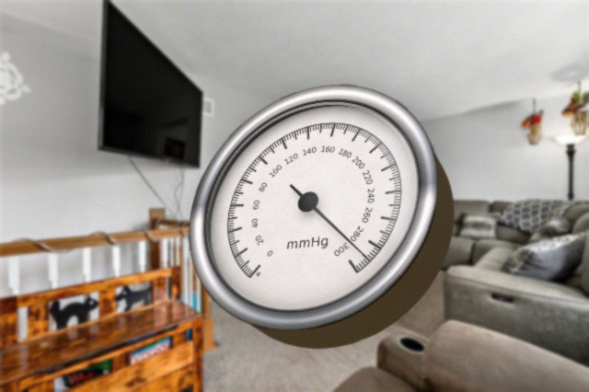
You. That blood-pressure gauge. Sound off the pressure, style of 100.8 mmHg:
290 mmHg
